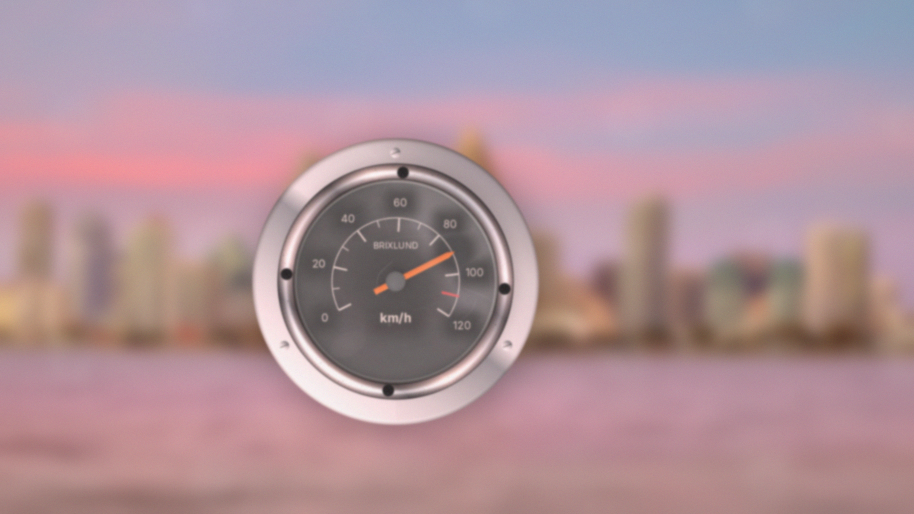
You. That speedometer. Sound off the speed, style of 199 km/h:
90 km/h
